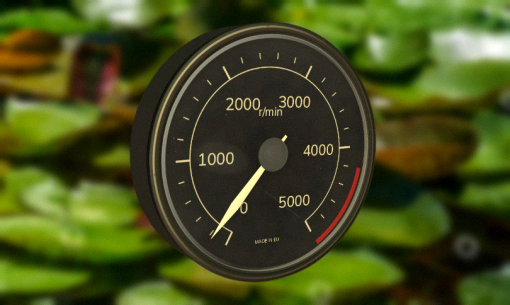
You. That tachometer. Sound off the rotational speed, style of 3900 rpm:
200 rpm
